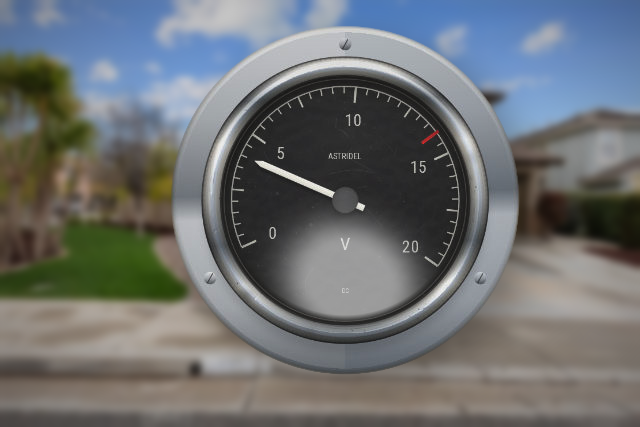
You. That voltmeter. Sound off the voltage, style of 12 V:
4 V
